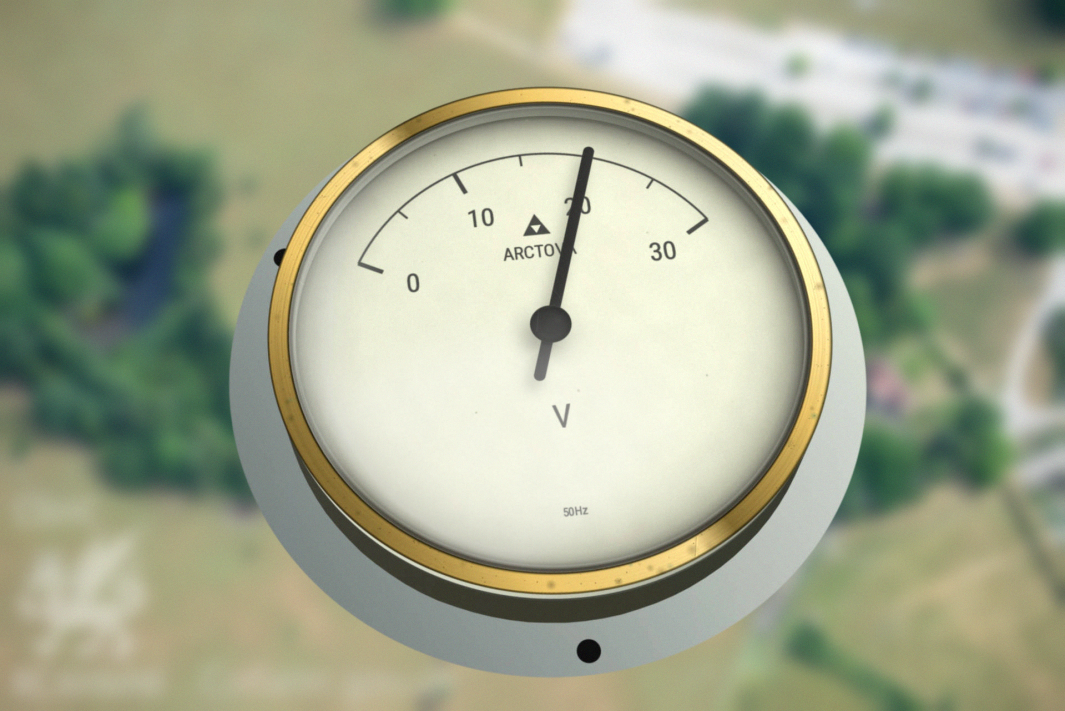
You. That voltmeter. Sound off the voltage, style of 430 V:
20 V
